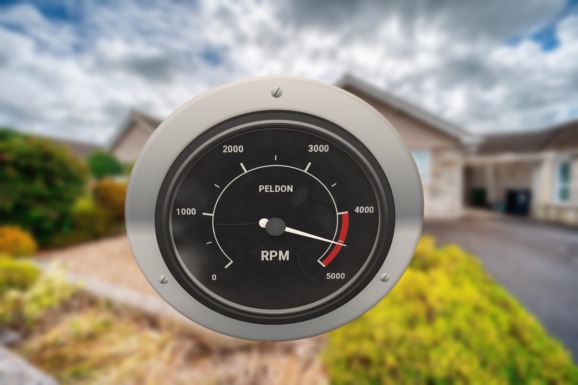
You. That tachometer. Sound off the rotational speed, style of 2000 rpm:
4500 rpm
